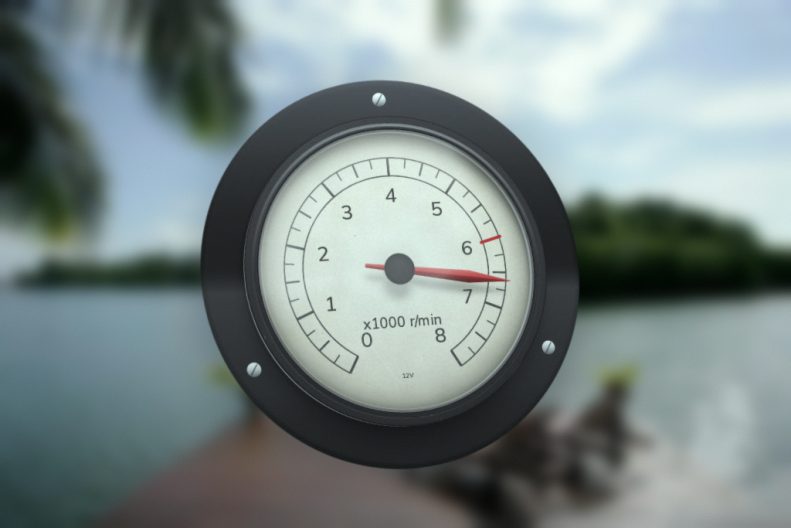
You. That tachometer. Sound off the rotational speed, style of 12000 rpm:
6625 rpm
